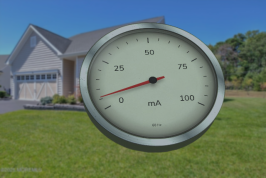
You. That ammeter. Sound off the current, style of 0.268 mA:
5 mA
